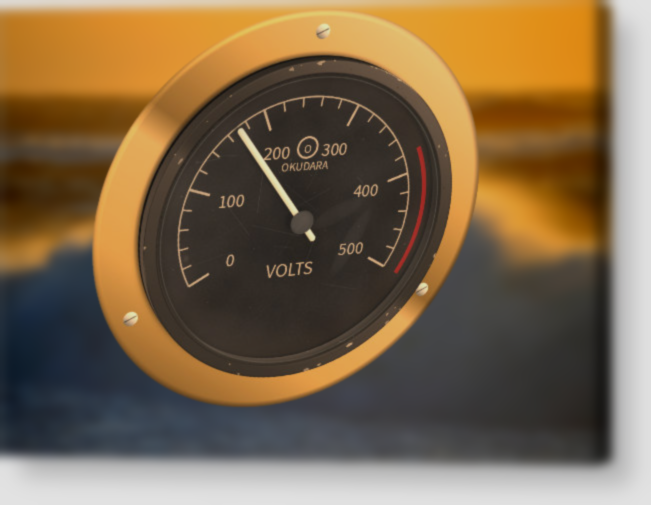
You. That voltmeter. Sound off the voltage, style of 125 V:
170 V
